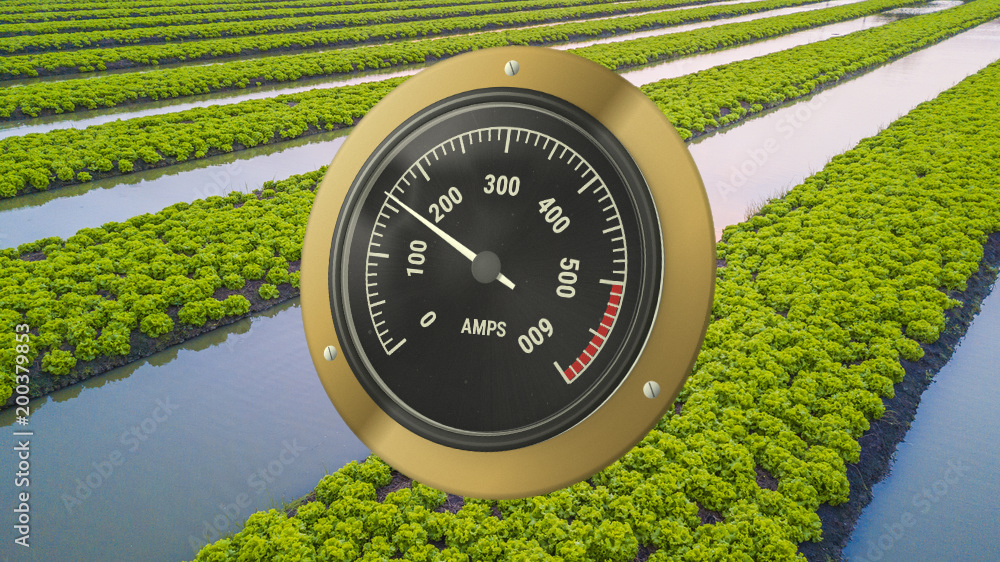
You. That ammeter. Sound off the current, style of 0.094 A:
160 A
